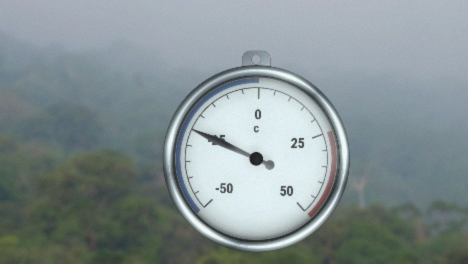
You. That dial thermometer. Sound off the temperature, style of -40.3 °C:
-25 °C
